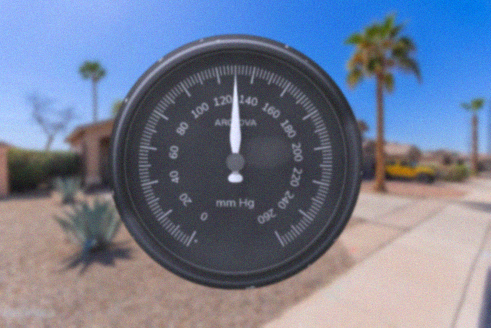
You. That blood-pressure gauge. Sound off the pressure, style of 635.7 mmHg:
130 mmHg
